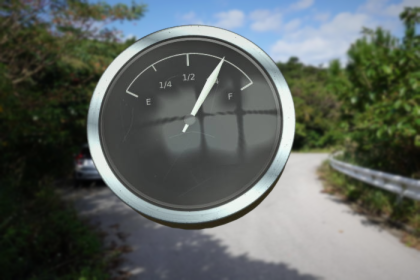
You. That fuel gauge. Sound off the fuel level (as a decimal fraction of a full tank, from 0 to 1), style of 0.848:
0.75
